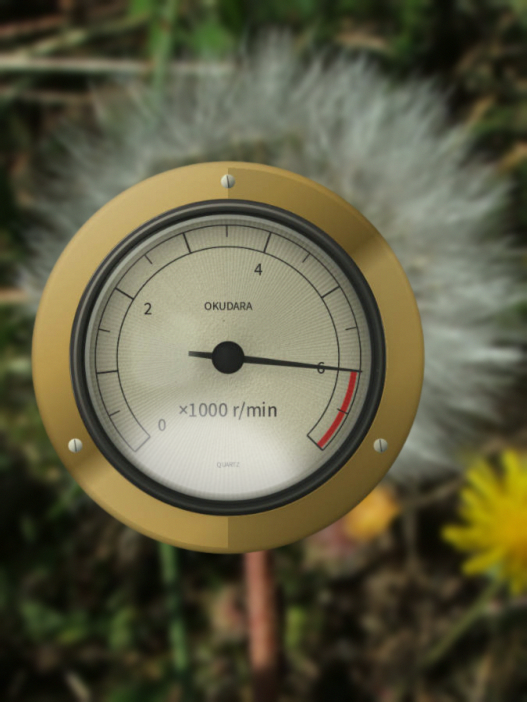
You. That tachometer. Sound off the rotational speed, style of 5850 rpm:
6000 rpm
